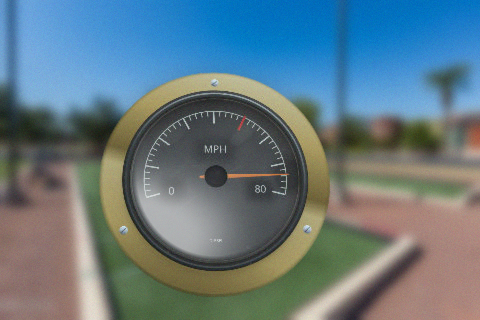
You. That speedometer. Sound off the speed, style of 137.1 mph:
74 mph
